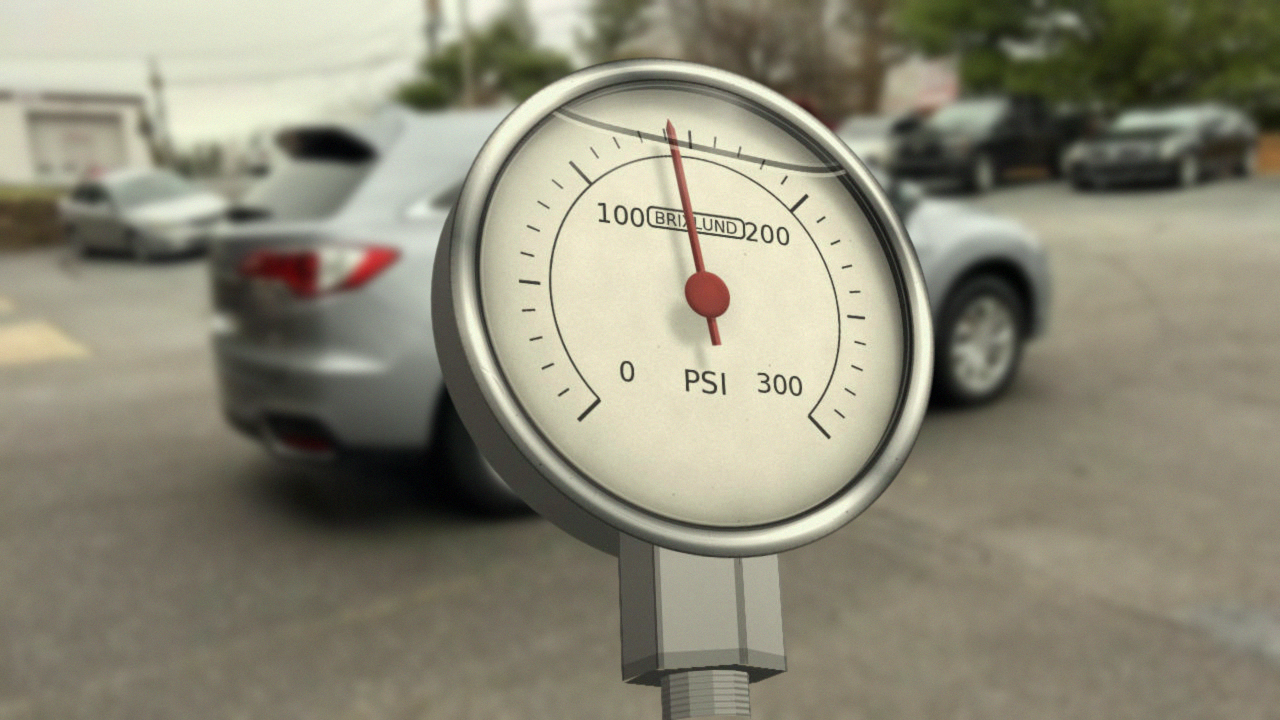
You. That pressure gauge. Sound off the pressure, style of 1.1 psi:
140 psi
